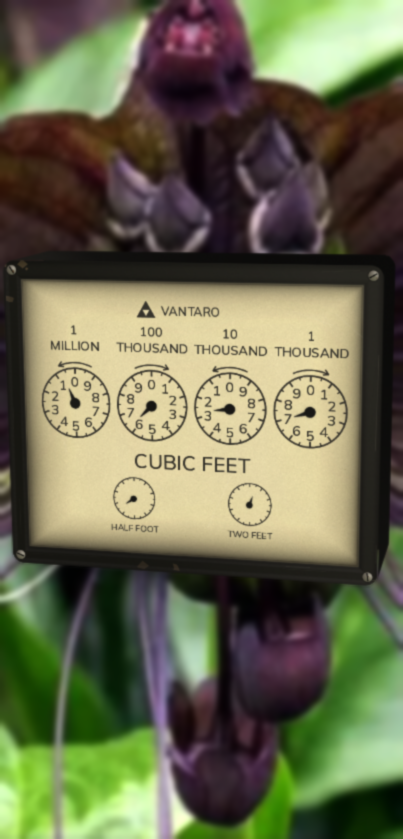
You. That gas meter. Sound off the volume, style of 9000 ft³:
62700 ft³
